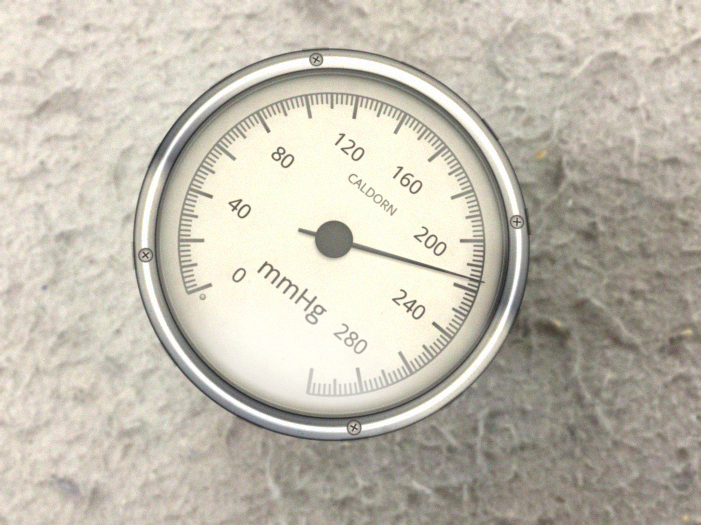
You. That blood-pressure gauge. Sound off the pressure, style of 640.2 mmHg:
216 mmHg
